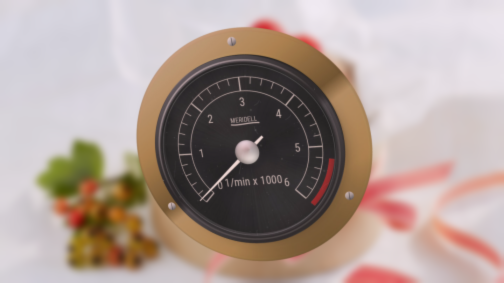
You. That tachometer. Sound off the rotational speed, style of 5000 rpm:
100 rpm
